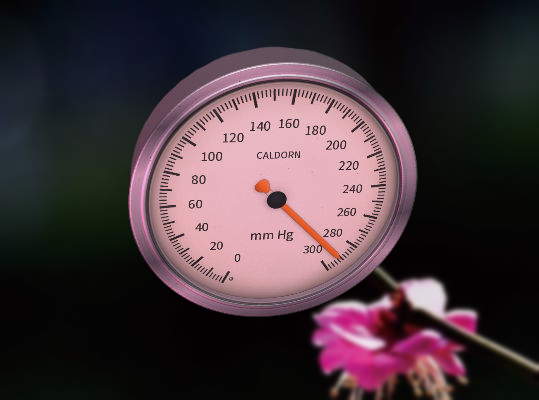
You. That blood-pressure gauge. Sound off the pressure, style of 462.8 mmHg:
290 mmHg
